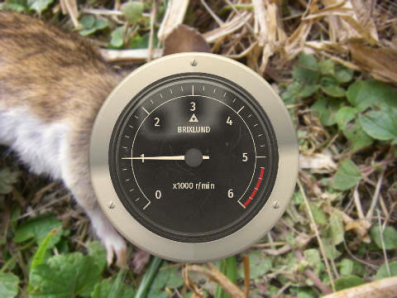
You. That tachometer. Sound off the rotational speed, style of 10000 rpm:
1000 rpm
